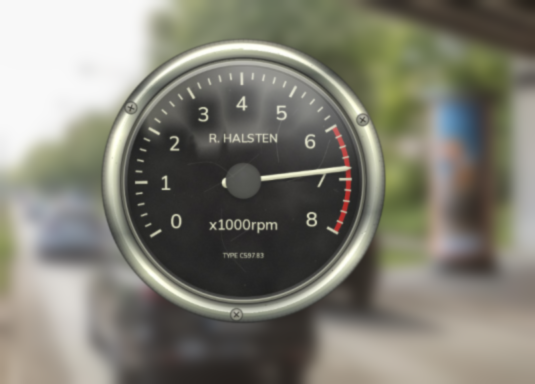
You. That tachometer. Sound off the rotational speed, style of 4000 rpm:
6800 rpm
